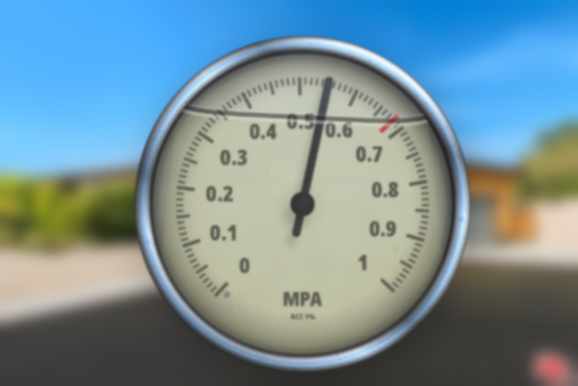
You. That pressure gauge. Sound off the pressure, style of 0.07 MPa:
0.55 MPa
